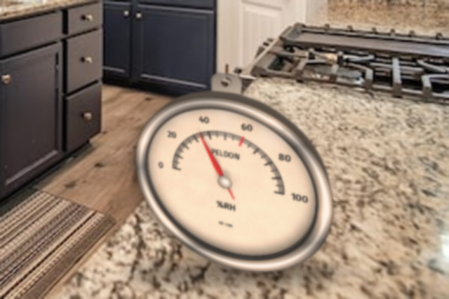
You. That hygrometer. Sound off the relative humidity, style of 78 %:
35 %
